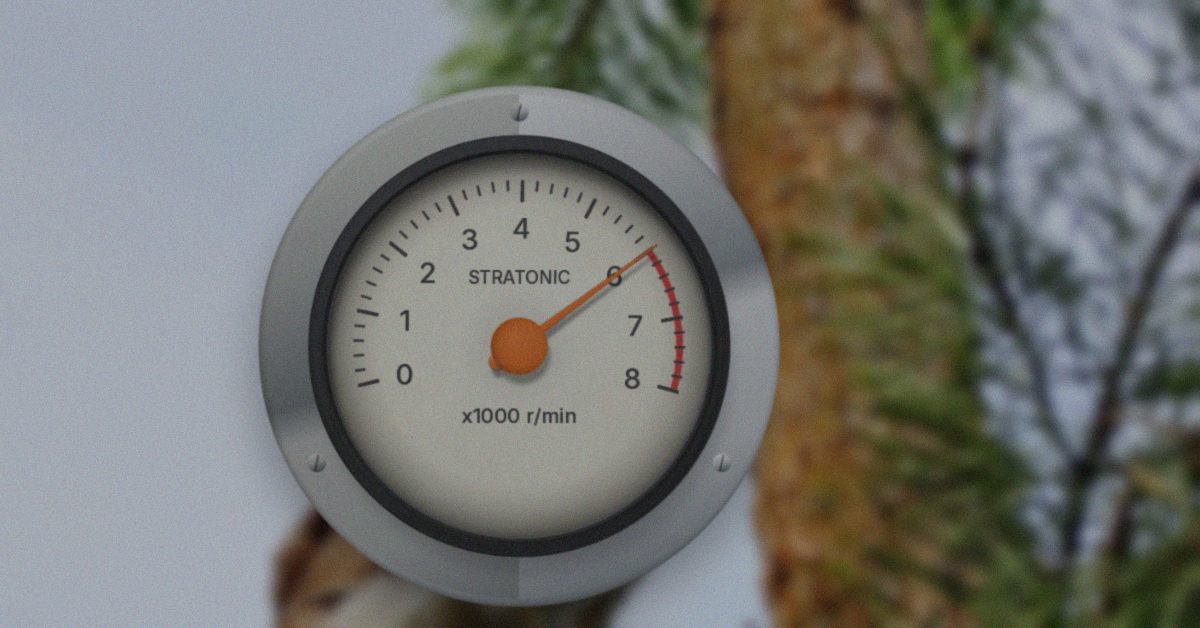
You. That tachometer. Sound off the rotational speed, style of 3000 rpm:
6000 rpm
